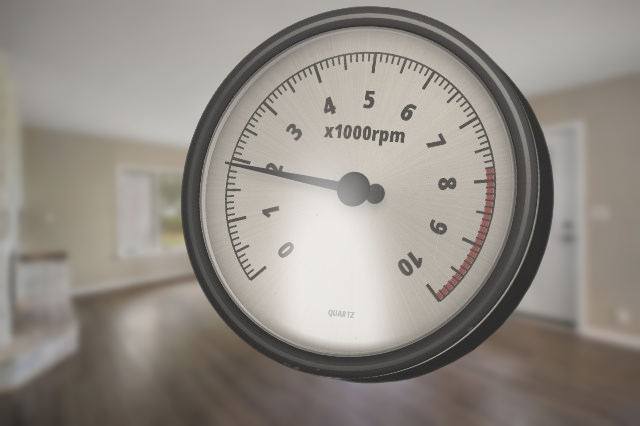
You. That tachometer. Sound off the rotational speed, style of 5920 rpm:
1900 rpm
